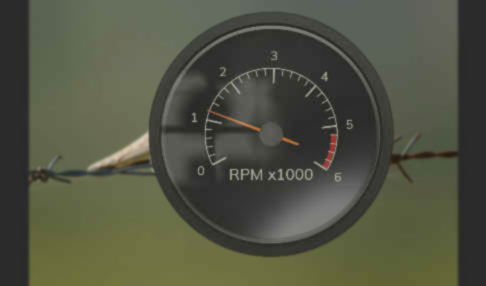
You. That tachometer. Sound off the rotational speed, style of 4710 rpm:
1200 rpm
